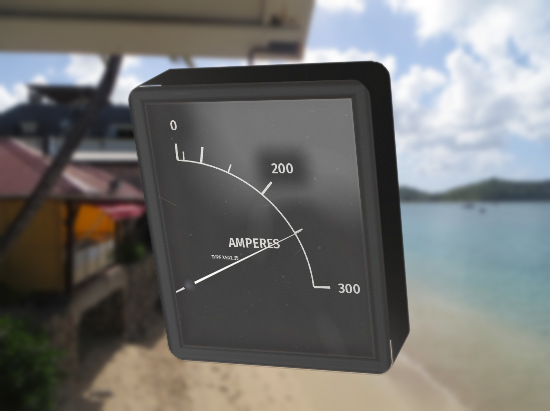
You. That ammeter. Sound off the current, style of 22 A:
250 A
